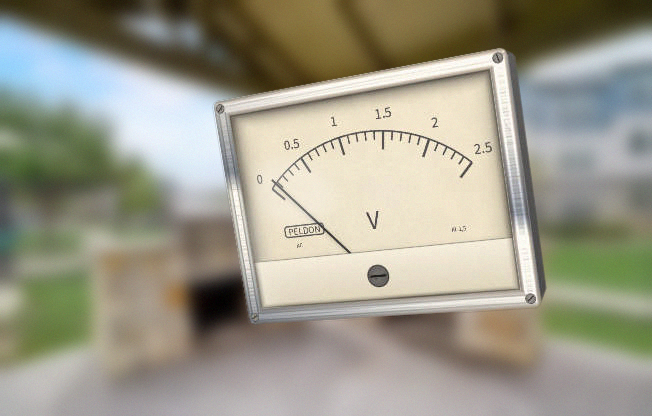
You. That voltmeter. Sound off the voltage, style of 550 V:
0.1 V
